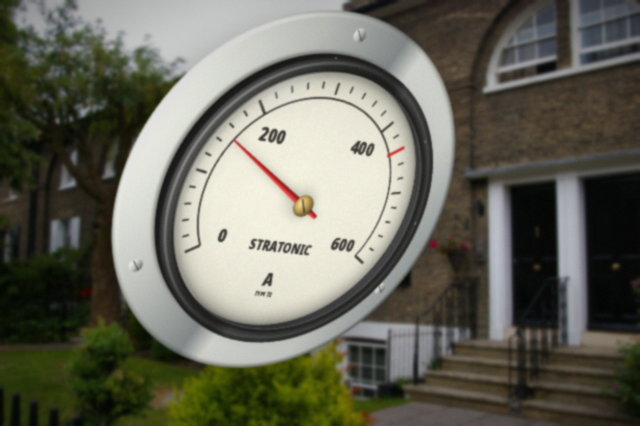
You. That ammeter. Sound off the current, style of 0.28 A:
150 A
